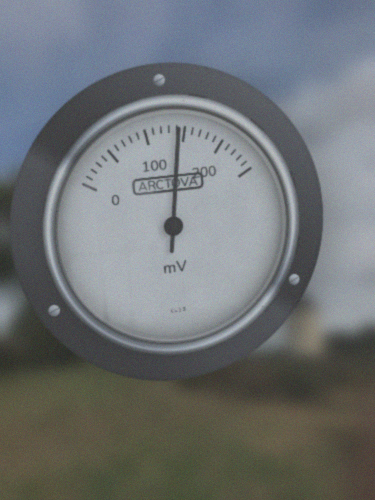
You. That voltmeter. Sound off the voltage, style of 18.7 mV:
140 mV
